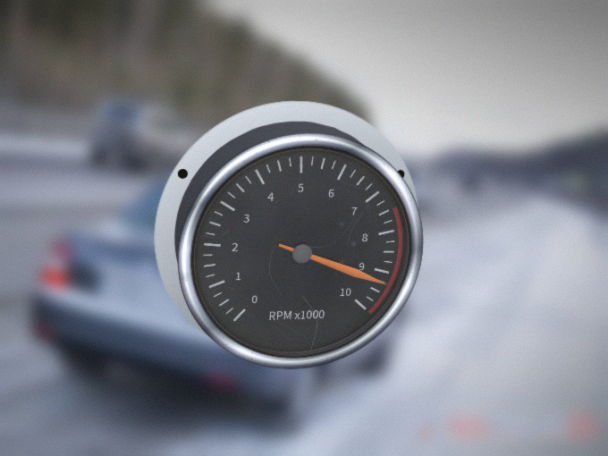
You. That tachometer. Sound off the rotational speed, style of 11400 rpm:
9250 rpm
